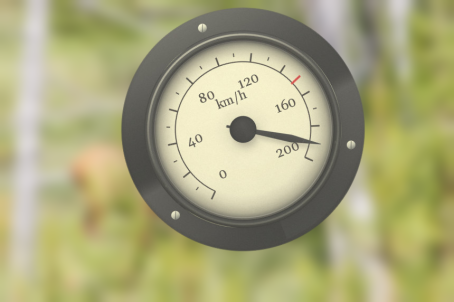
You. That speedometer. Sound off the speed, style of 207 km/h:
190 km/h
